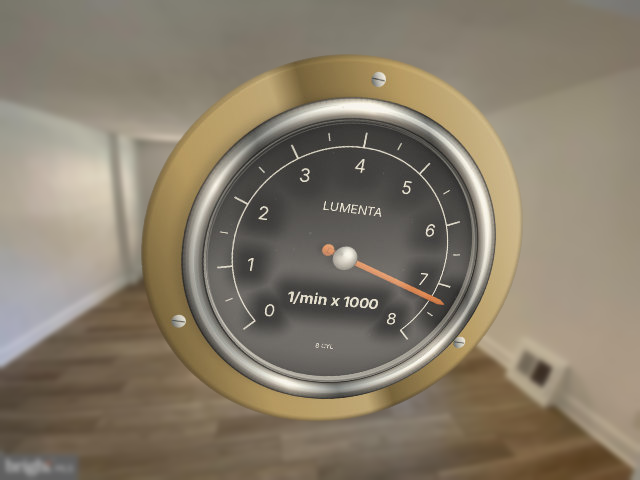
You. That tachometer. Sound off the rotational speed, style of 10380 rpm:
7250 rpm
